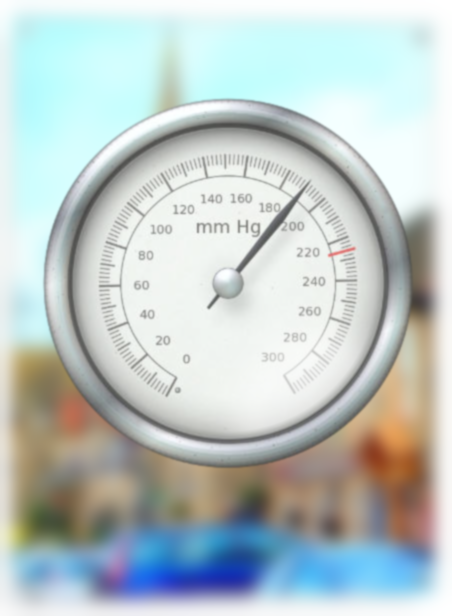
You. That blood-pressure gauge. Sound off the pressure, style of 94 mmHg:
190 mmHg
